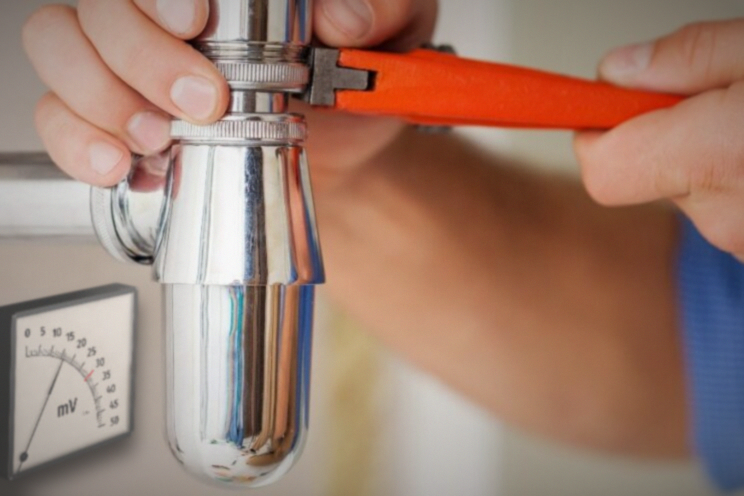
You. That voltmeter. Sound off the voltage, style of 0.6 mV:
15 mV
